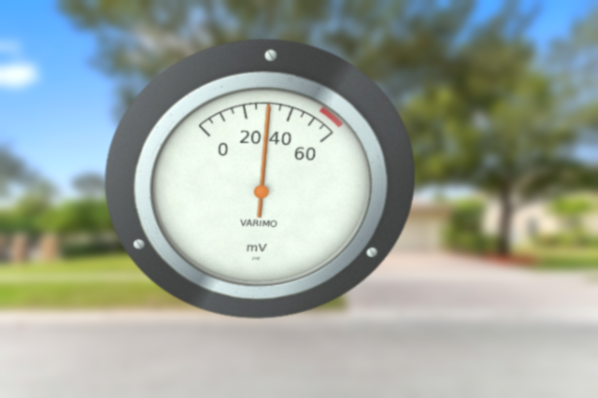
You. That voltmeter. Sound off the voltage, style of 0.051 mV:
30 mV
